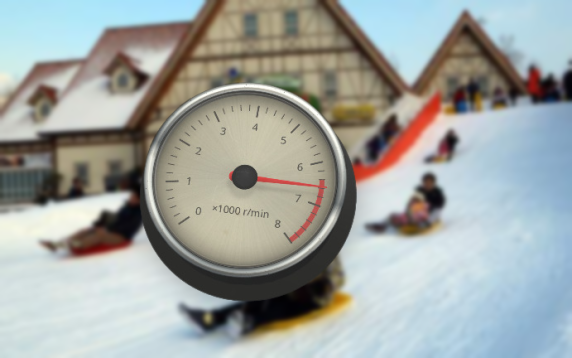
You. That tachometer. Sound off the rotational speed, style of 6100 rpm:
6600 rpm
